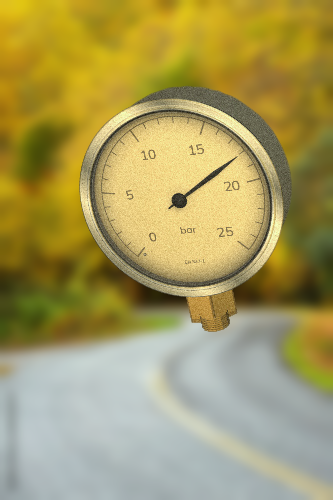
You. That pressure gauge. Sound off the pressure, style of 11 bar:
18 bar
